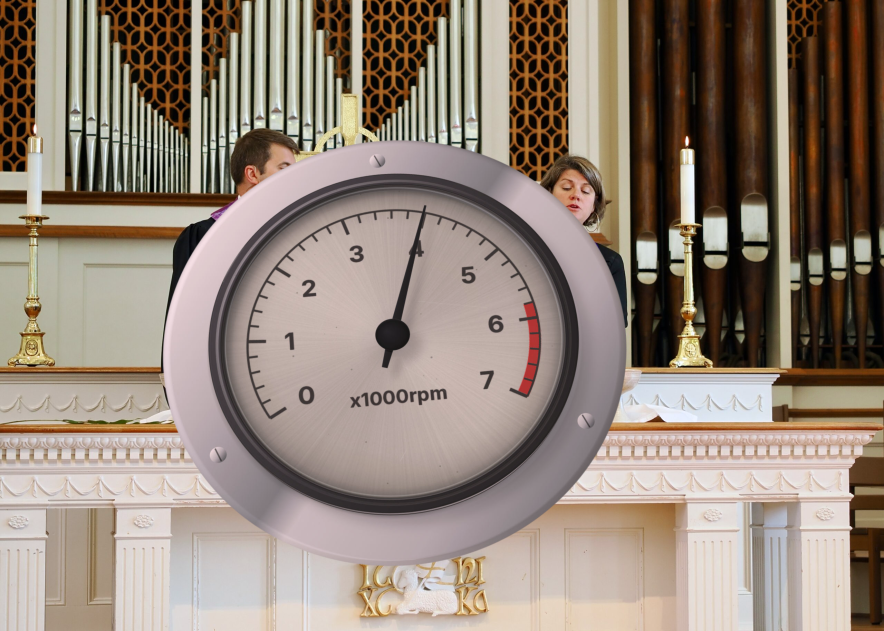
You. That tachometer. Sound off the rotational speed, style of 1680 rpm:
4000 rpm
